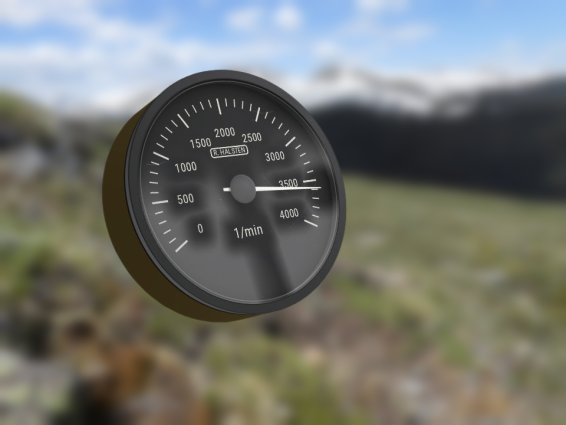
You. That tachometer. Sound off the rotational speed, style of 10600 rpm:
3600 rpm
